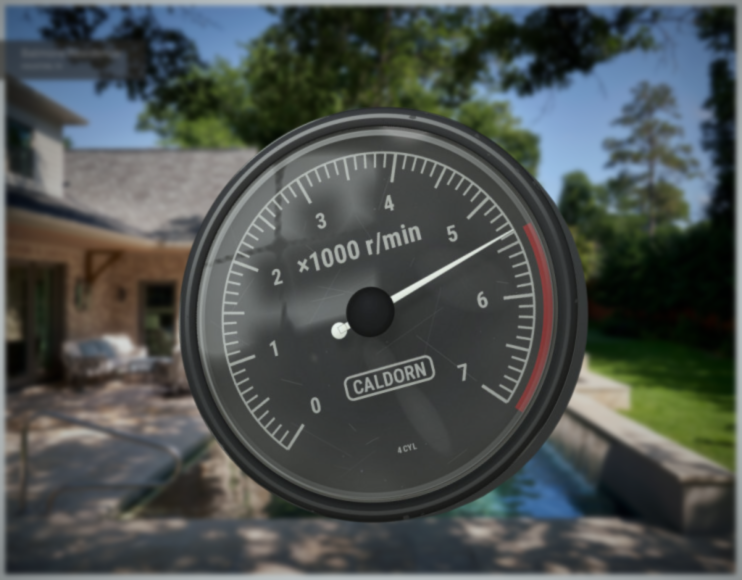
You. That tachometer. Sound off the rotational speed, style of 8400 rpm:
5400 rpm
